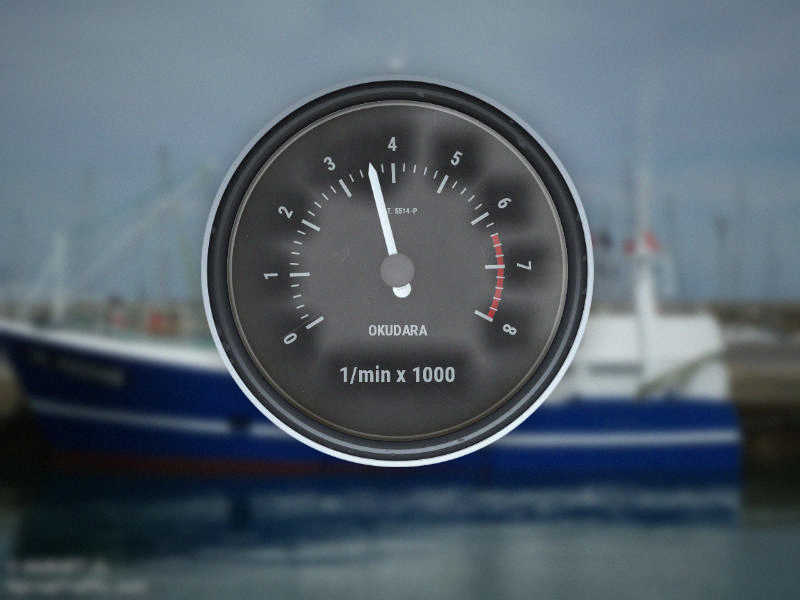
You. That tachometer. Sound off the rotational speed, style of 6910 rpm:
3600 rpm
